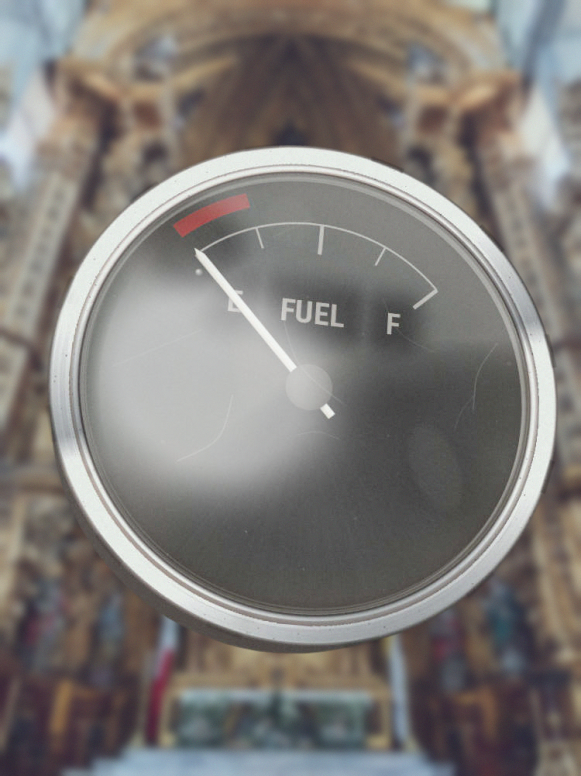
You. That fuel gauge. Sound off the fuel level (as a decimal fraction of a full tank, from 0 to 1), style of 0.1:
0
